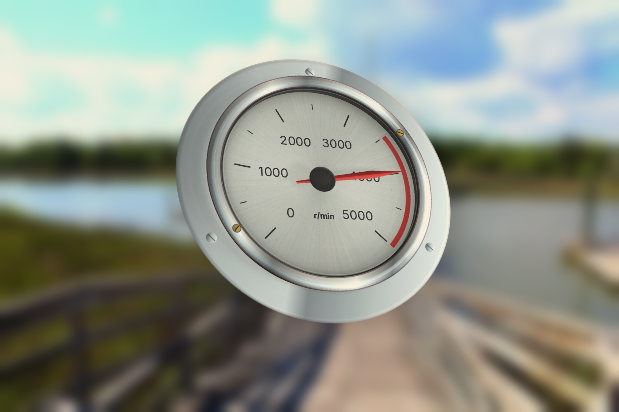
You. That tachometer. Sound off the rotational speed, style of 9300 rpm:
4000 rpm
